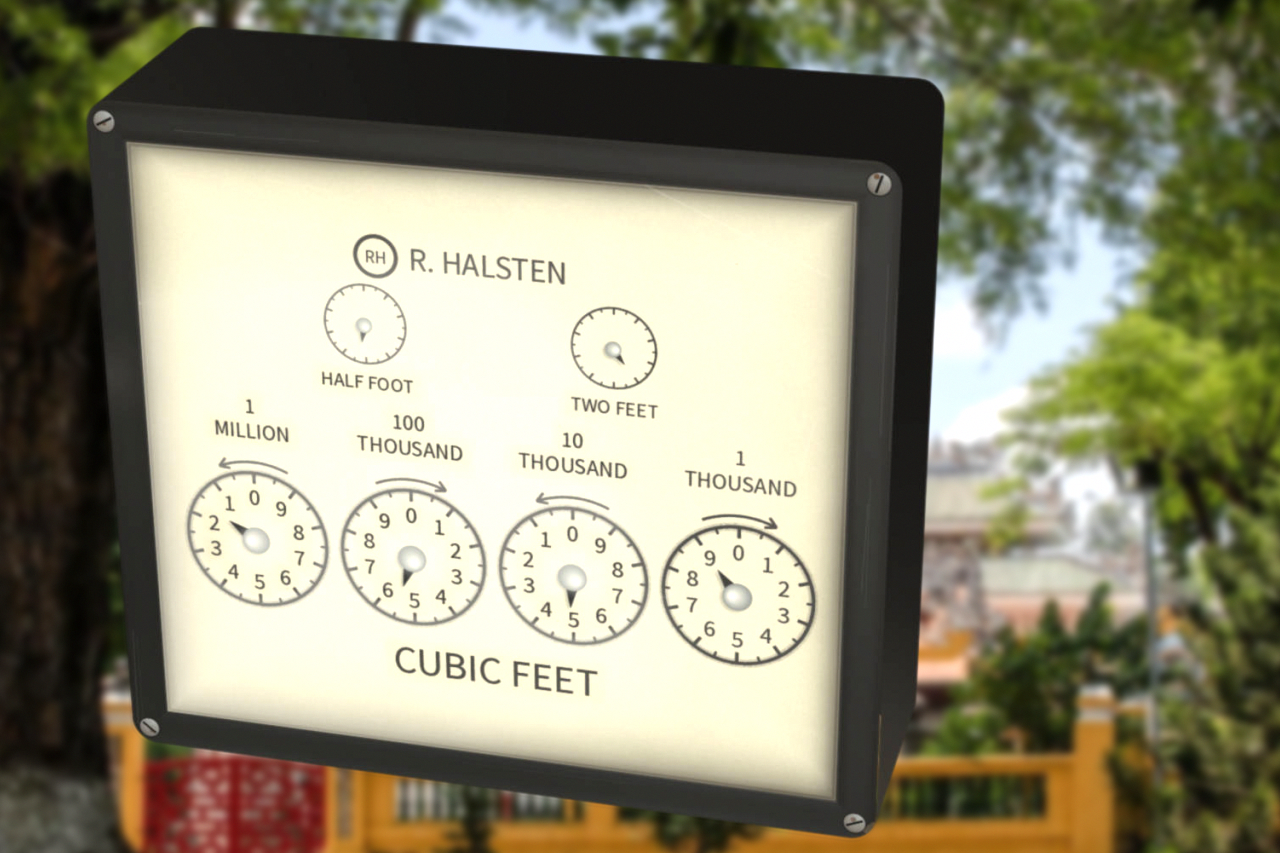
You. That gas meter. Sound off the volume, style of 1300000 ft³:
154900 ft³
